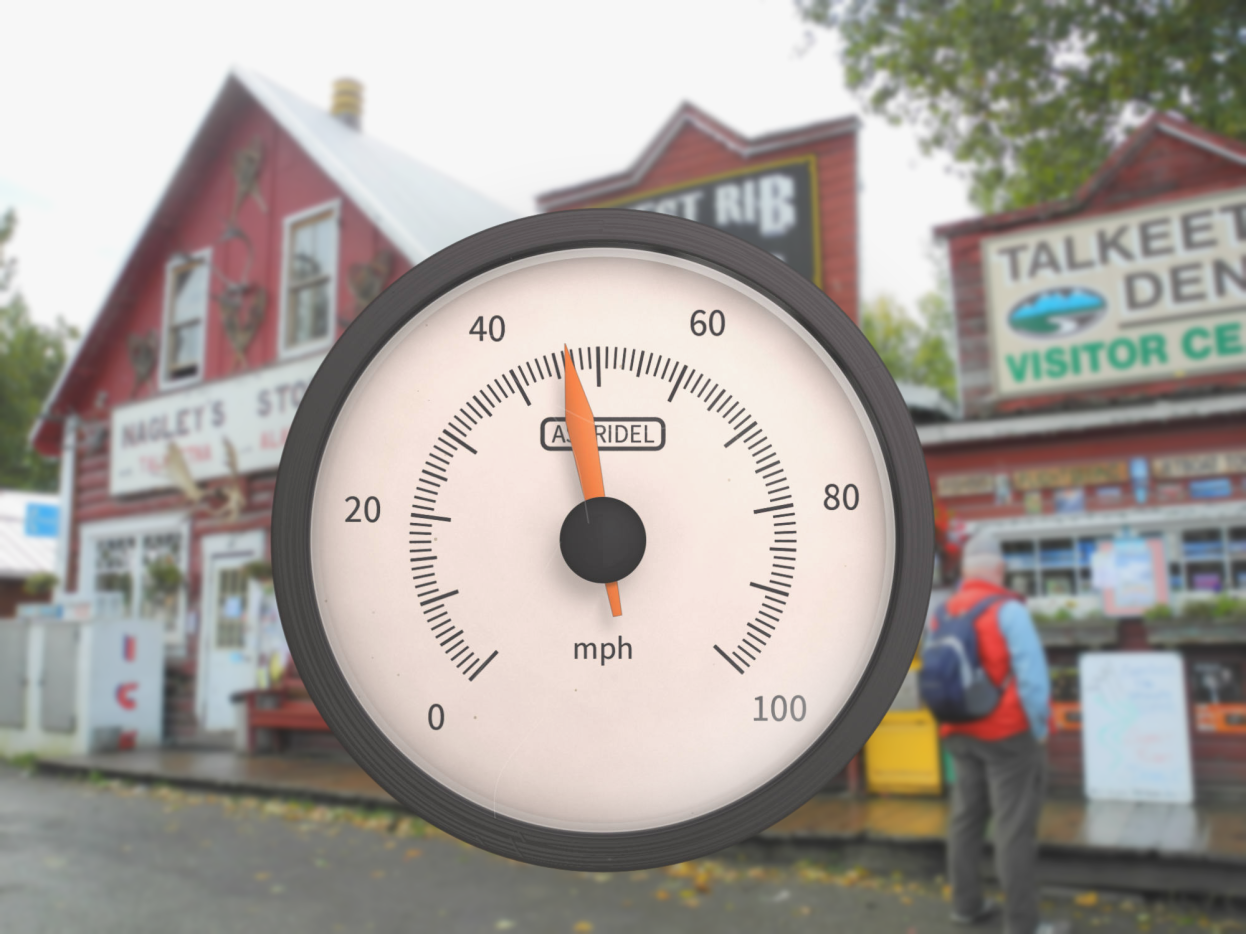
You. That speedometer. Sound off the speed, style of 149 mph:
46.5 mph
